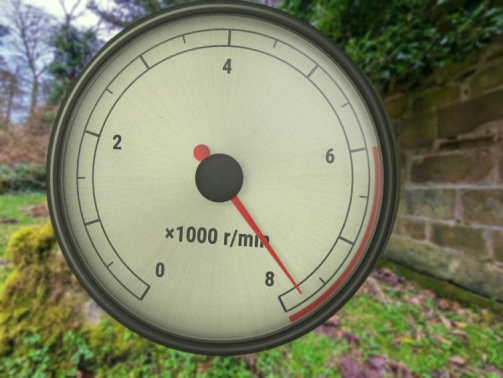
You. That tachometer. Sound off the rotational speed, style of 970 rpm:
7750 rpm
